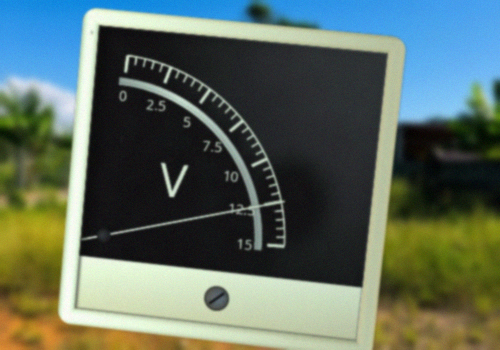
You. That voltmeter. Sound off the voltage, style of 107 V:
12.5 V
